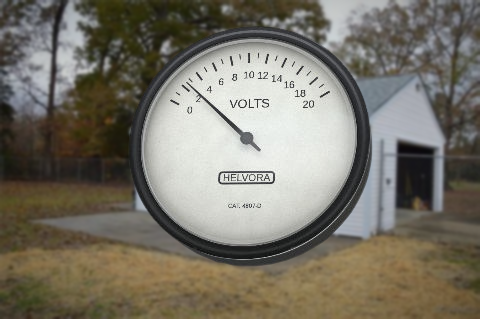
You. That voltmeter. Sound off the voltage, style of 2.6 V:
2.5 V
